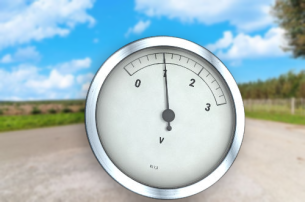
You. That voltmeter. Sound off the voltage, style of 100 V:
1 V
